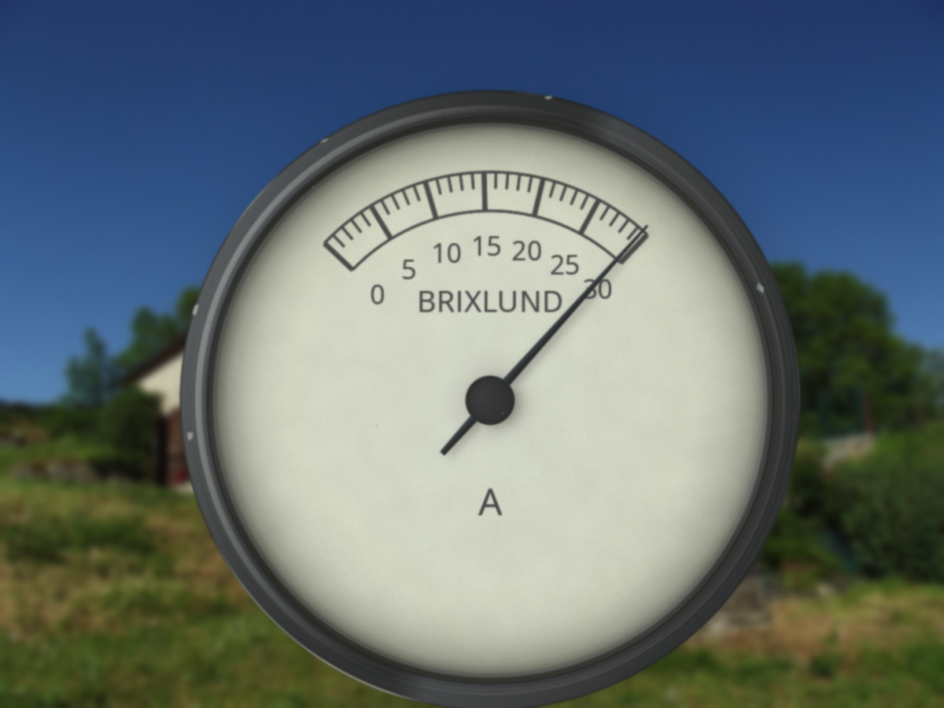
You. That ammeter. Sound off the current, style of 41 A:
29.5 A
